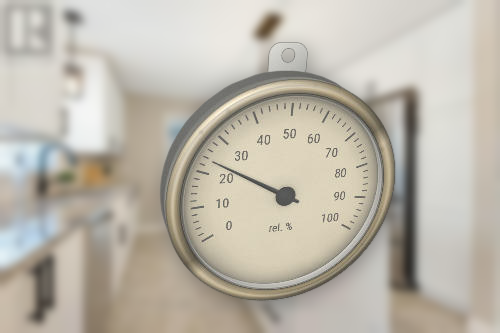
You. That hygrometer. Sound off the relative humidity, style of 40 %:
24 %
